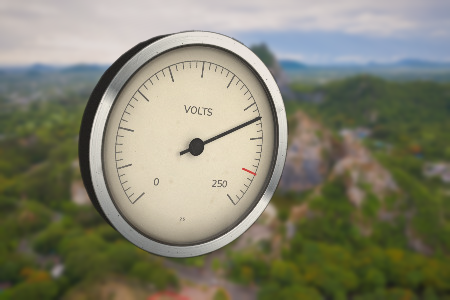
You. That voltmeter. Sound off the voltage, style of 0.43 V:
185 V
